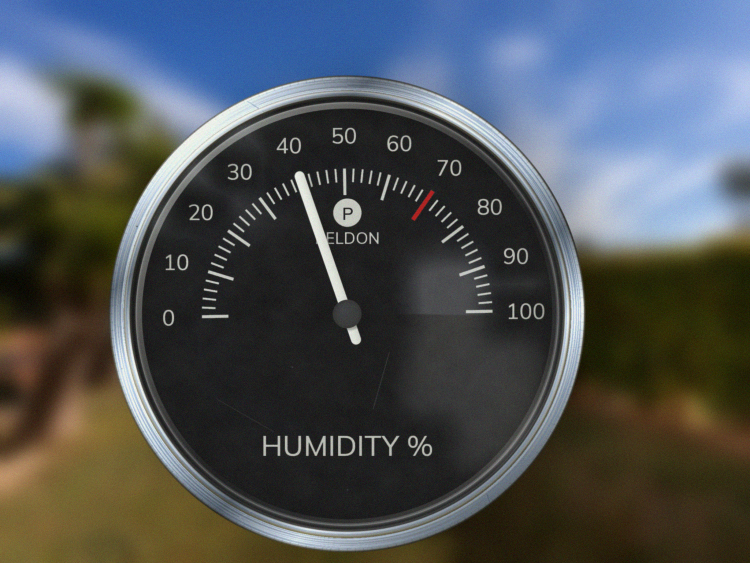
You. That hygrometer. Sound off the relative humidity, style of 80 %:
40 %
